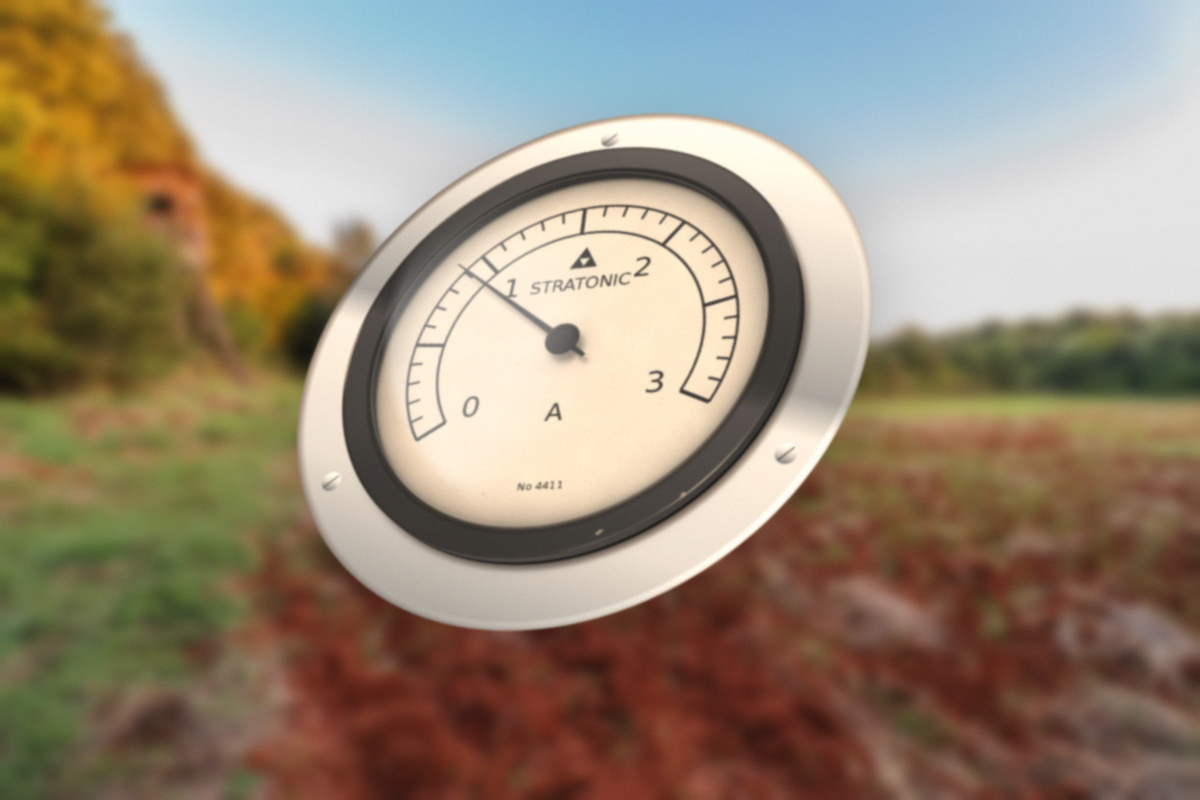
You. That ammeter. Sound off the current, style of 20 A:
0.9 A
